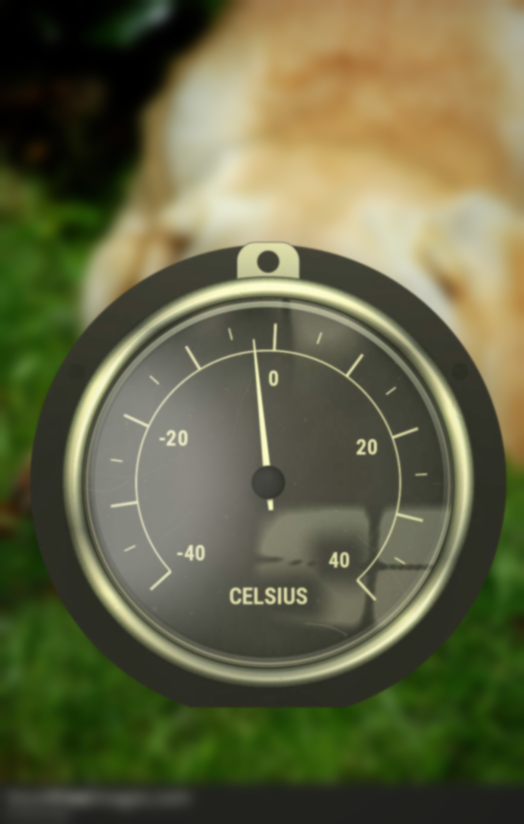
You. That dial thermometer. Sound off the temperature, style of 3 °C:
-2.5 °C
